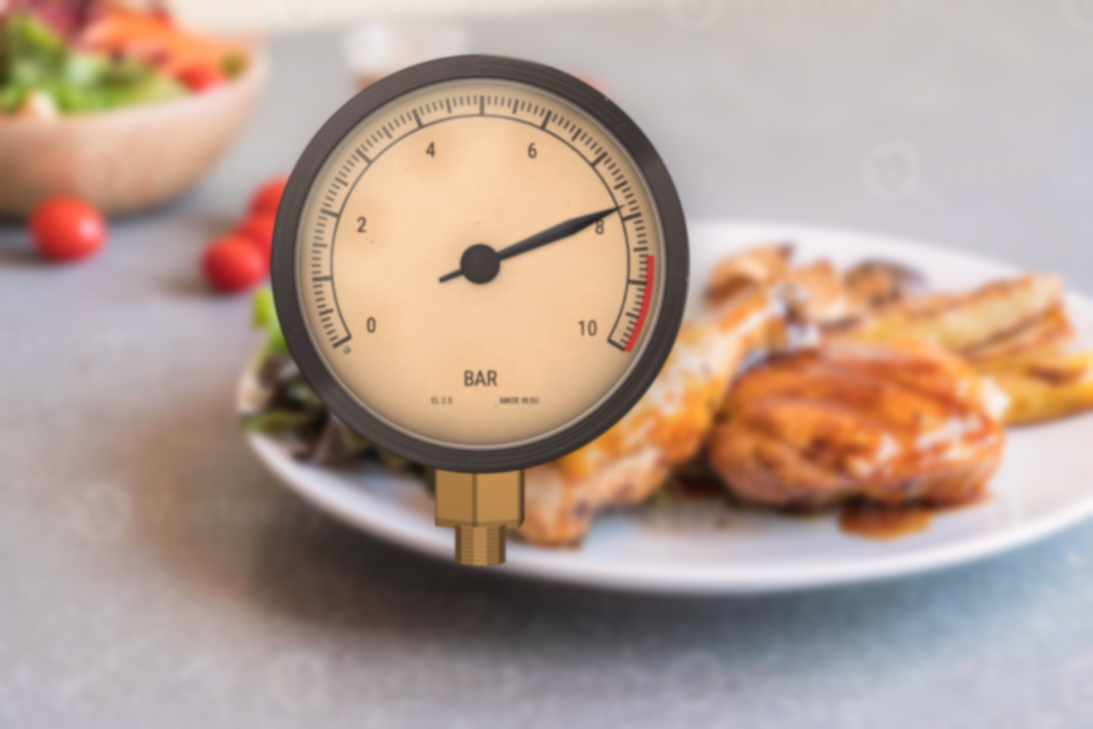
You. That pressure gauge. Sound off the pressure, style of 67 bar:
7.8 bar
